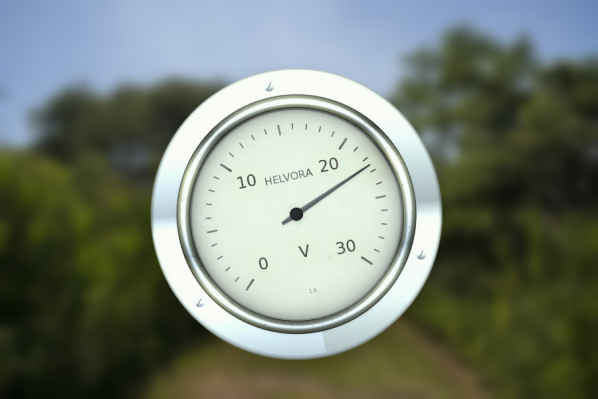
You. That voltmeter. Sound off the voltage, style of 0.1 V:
22.5 V
